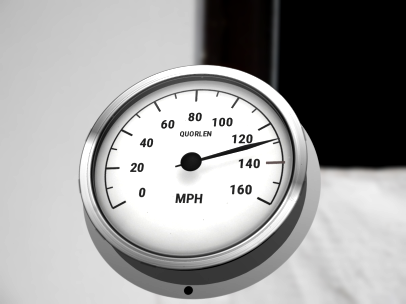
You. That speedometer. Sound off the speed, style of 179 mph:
130 mph
